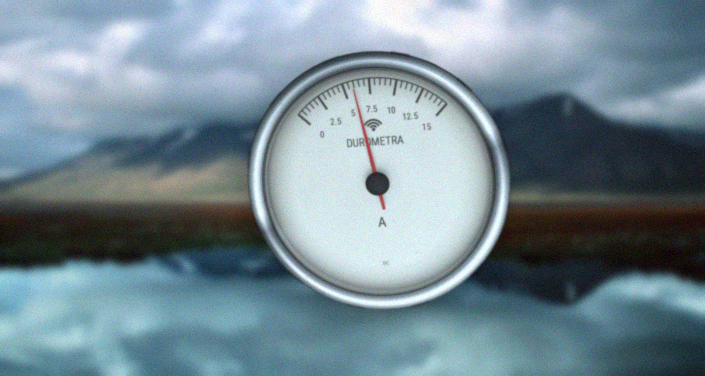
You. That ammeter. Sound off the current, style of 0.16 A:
6 A
